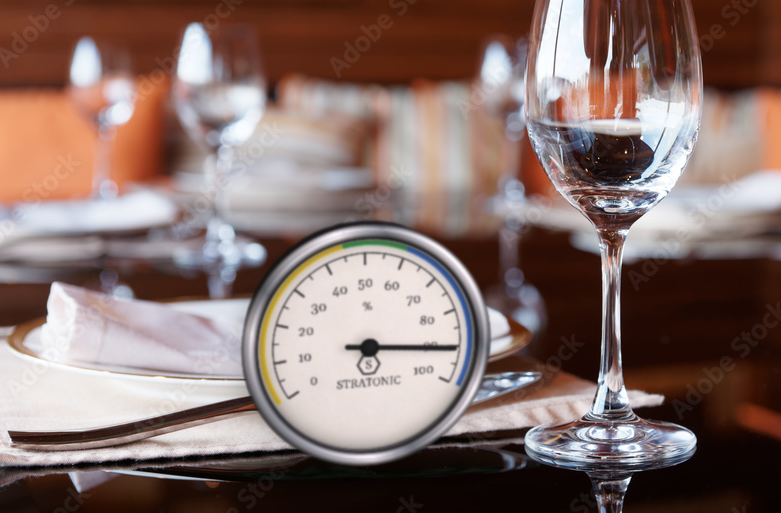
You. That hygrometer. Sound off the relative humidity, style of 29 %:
90 %
